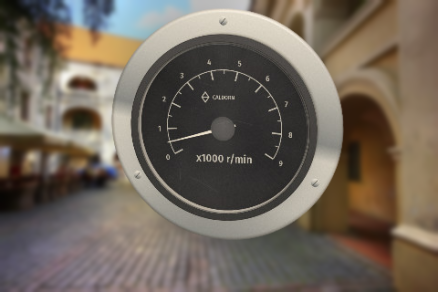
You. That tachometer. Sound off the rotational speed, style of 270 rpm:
500 rpm
